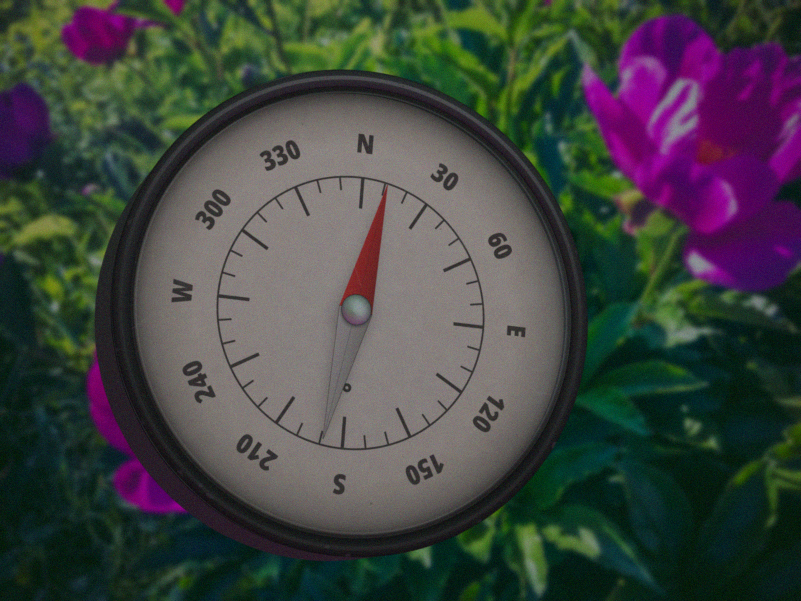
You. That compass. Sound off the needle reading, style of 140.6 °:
10 °
